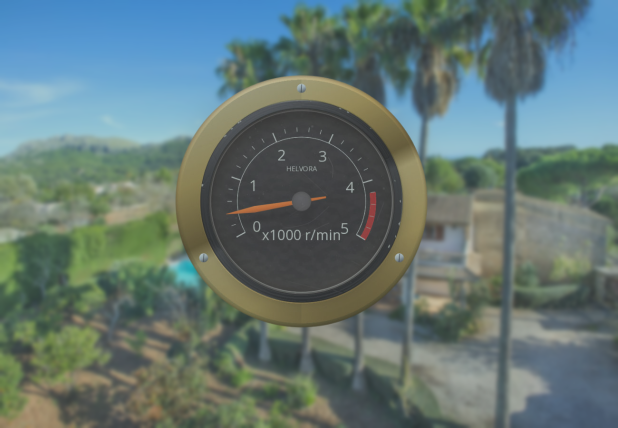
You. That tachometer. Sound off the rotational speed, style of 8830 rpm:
400 rpm
